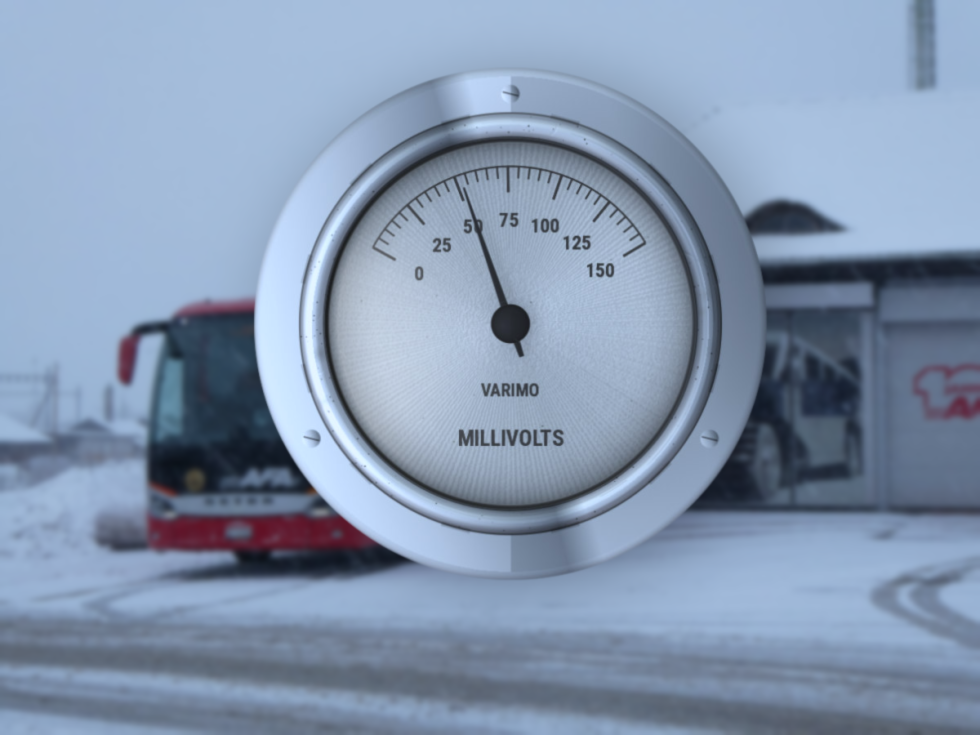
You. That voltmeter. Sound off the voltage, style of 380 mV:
52.5 mV
